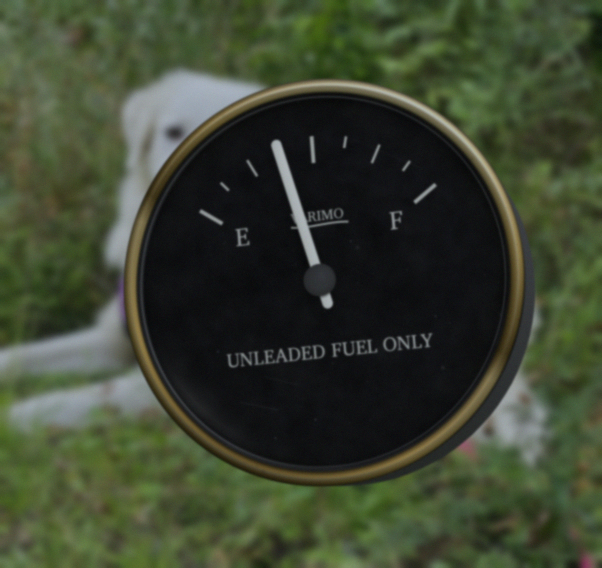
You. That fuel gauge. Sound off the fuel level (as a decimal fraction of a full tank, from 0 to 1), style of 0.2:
0.375
